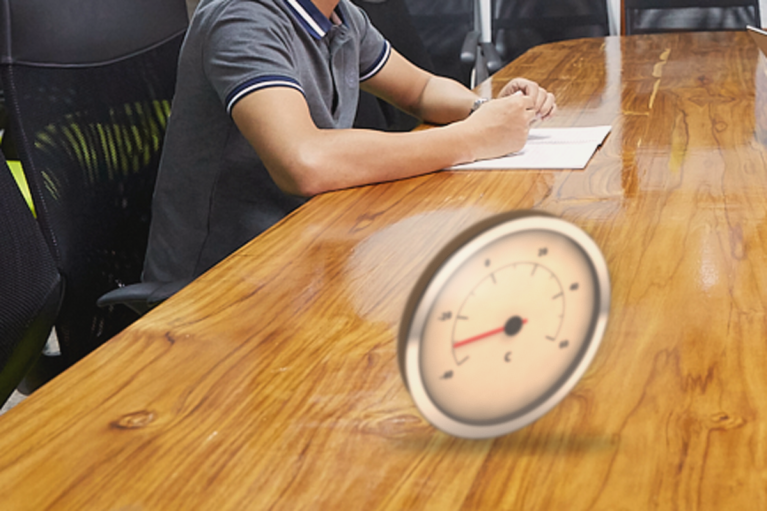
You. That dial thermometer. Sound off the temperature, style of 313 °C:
-30 °C
